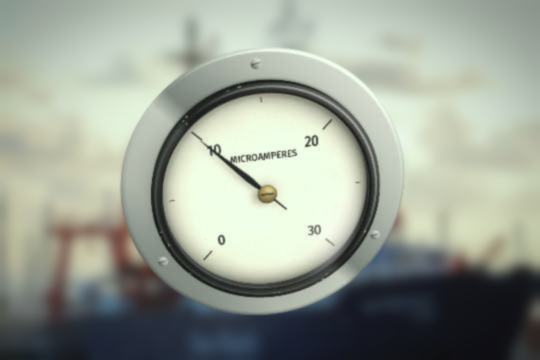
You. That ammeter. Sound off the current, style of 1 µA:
10 µA
